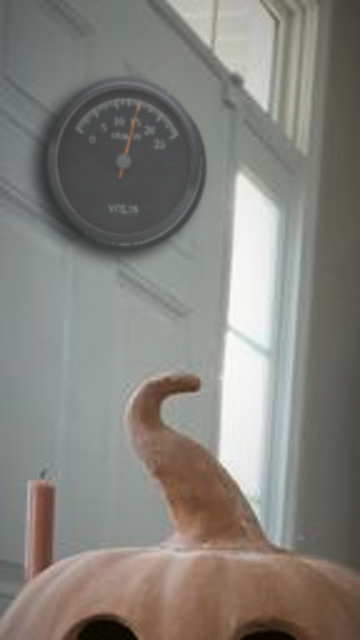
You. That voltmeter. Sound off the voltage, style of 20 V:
15 V
